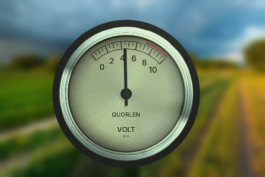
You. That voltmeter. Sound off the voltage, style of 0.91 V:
4.5 V
